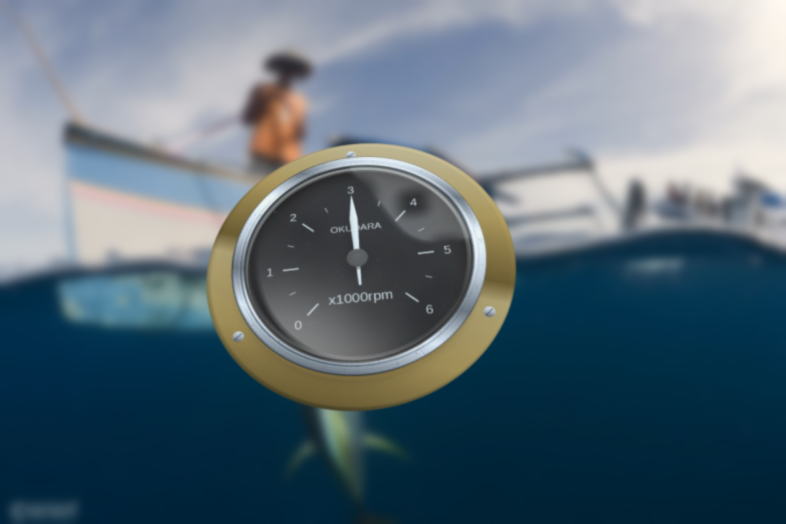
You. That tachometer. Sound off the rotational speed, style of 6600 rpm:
3000 rpm
